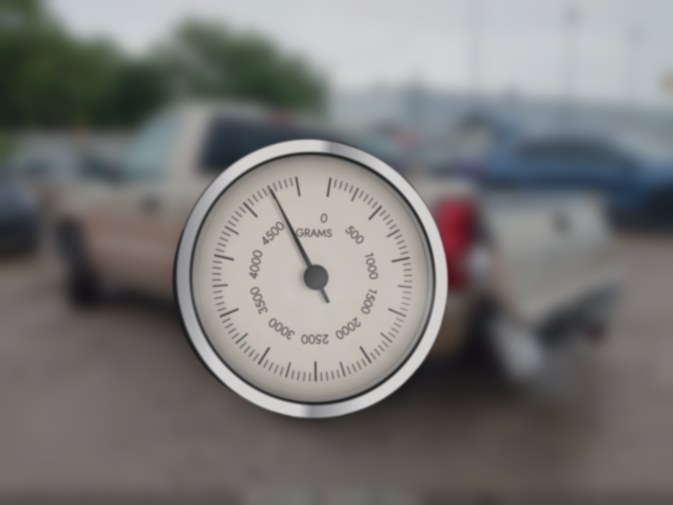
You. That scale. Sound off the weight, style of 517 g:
4750 g
